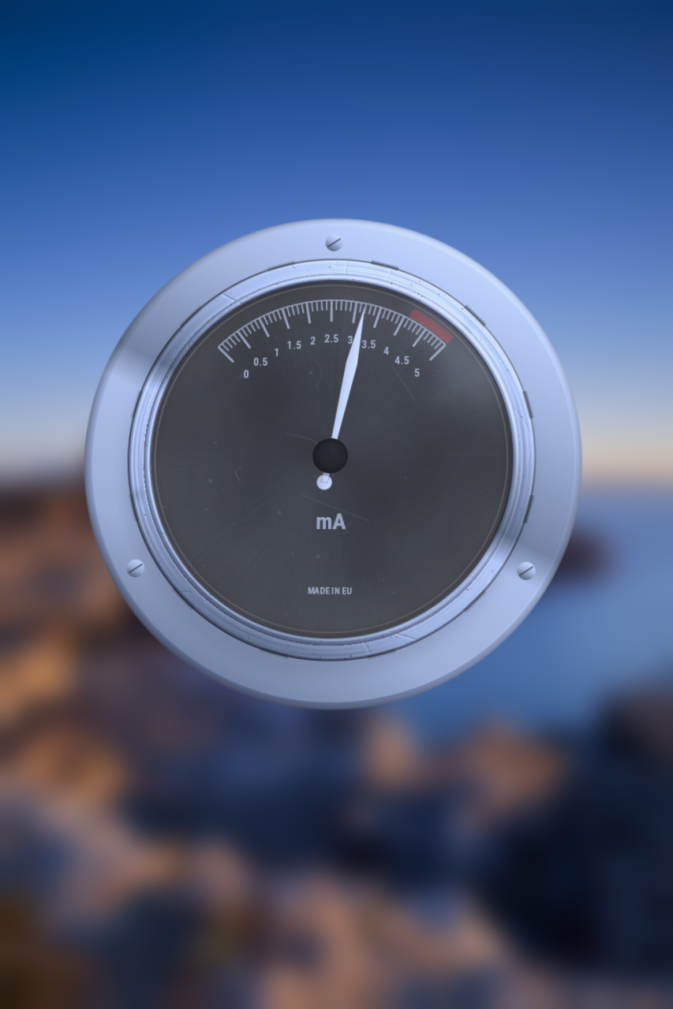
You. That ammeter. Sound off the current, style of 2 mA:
3.2 mA
